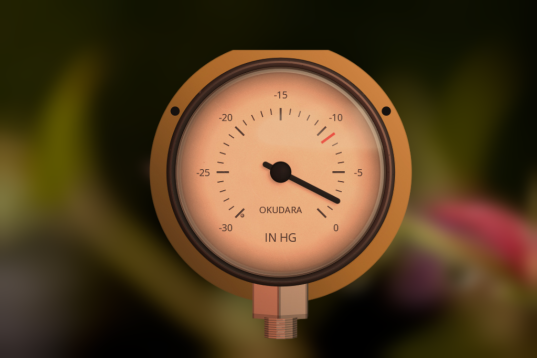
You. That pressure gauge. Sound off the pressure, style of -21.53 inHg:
-2 inHg
